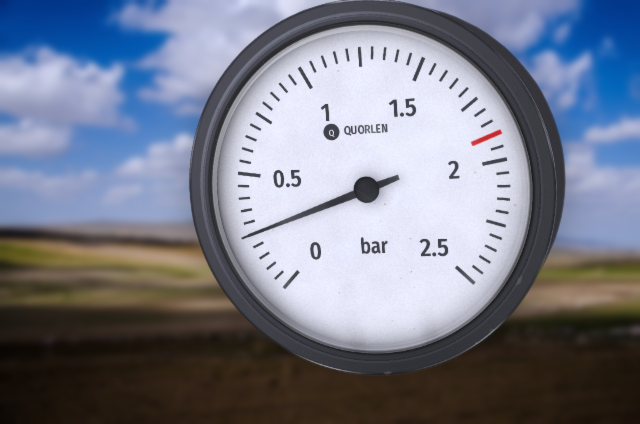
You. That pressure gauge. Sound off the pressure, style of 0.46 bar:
0.25 bar
